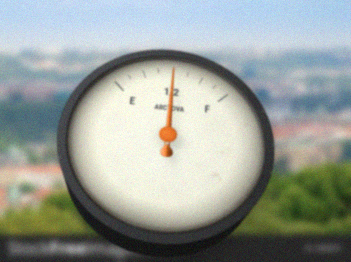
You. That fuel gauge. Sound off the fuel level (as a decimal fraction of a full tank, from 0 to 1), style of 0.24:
0.5
